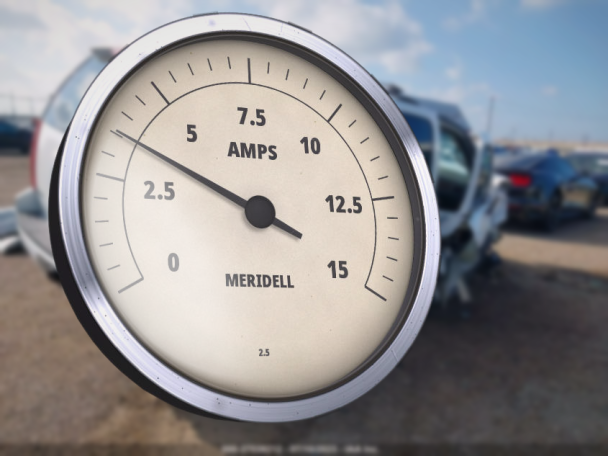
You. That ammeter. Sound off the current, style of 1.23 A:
3.5 A
